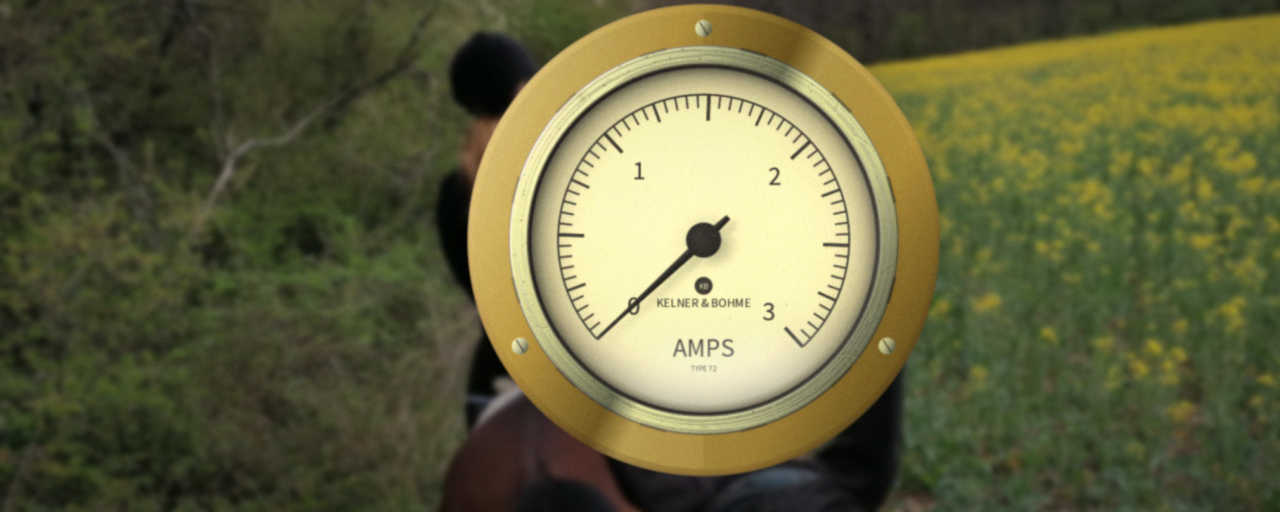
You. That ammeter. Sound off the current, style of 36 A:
0 A
